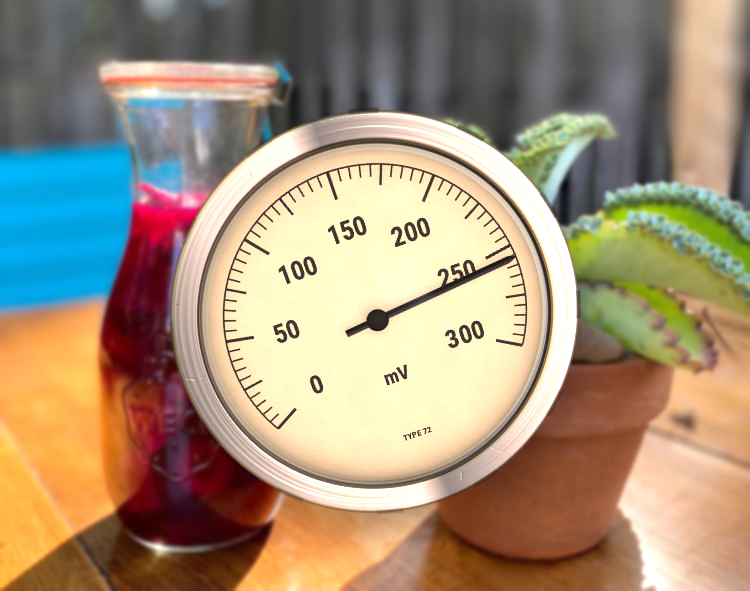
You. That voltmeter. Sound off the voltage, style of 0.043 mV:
255 mV
